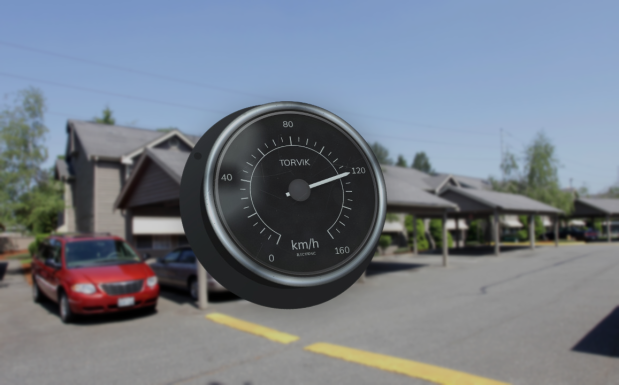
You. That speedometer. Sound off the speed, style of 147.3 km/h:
120 km/h
